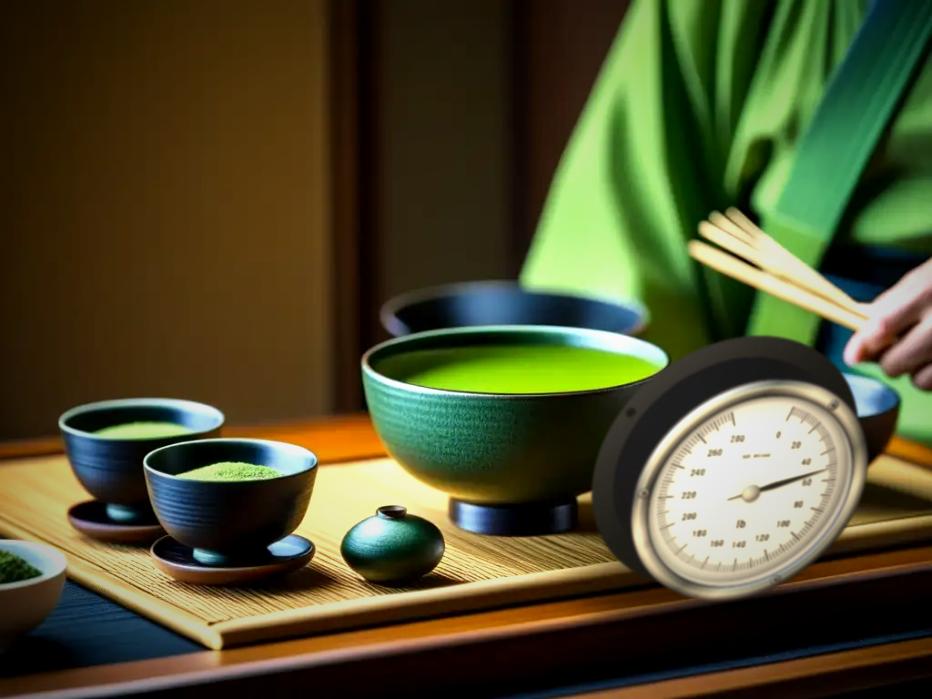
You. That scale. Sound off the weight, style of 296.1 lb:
50 lb
